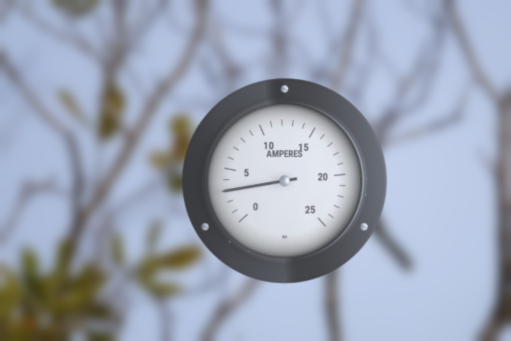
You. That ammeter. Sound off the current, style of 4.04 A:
3 A
